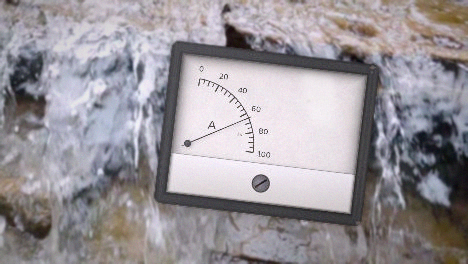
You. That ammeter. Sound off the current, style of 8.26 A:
65 A
